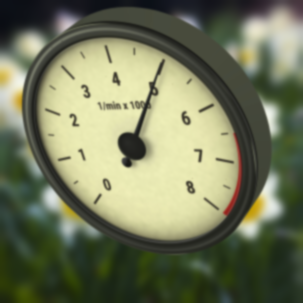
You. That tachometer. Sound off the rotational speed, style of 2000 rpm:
5000 rpm
